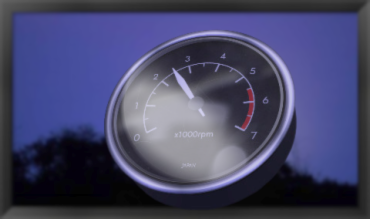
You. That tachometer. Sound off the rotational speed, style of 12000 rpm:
2500 rpm
